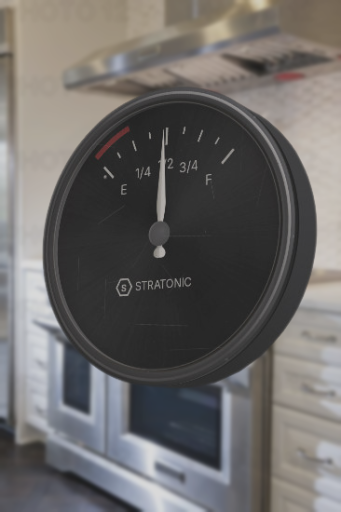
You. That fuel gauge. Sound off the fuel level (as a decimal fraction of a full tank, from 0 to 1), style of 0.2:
0.5
